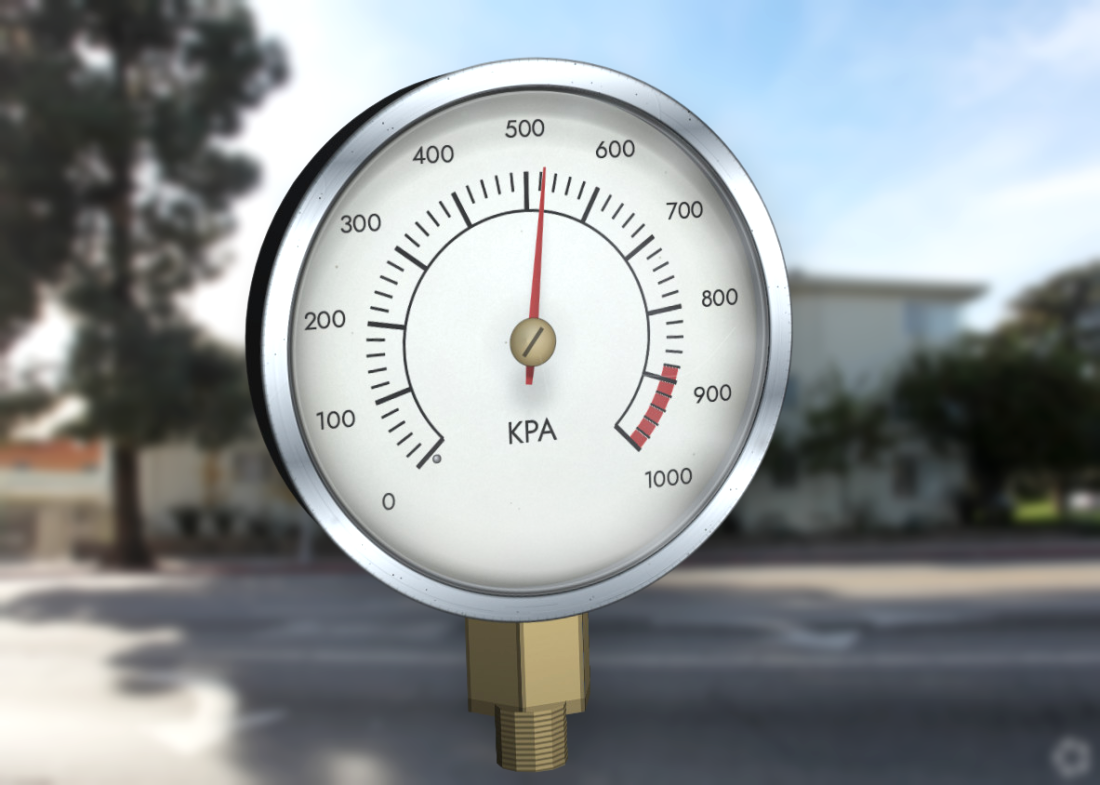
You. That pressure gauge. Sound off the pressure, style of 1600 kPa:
520 kPa
